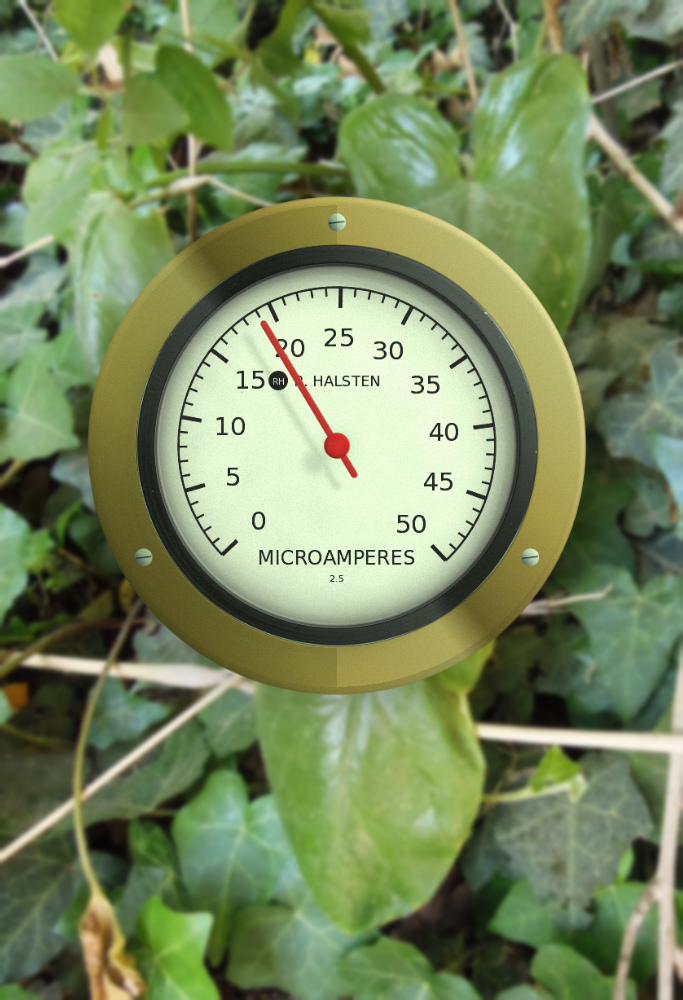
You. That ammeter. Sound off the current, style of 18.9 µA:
19 µA
